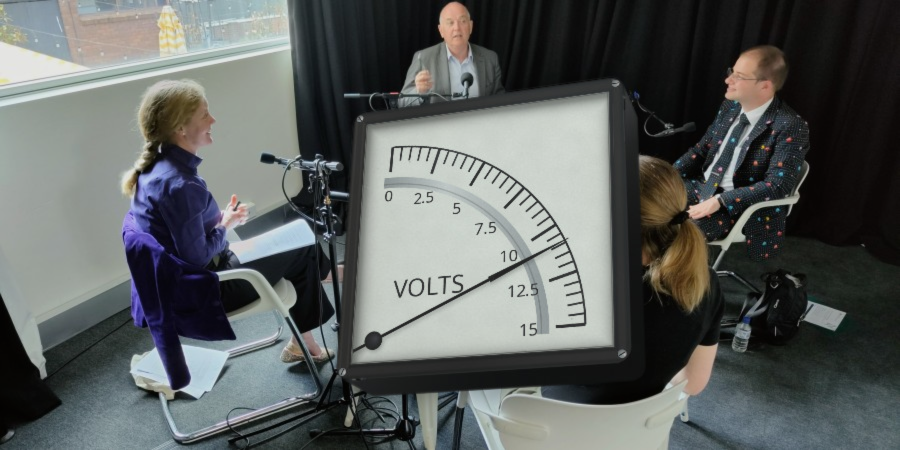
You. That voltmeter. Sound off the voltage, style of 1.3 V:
11 V
